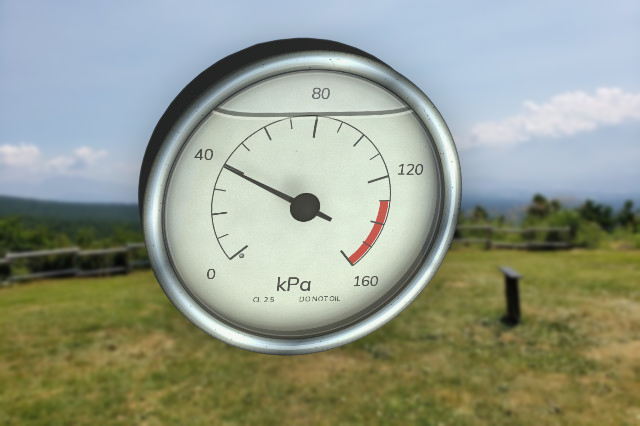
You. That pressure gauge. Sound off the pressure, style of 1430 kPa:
40 kPa
